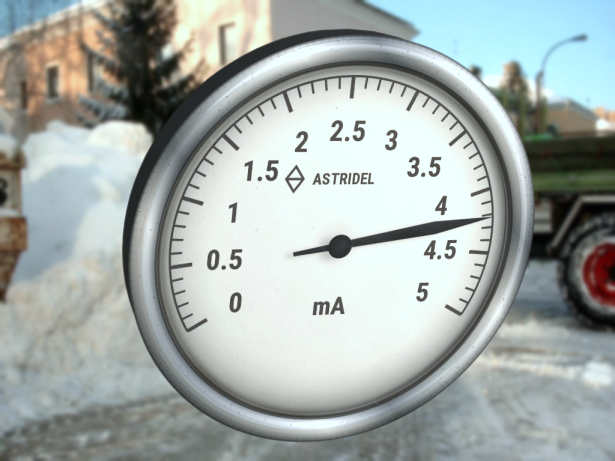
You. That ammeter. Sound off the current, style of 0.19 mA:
4.2 mA
